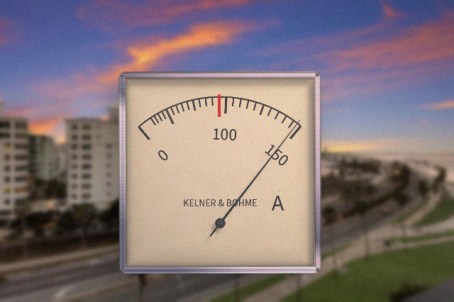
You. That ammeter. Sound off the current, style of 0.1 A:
147.5 A
